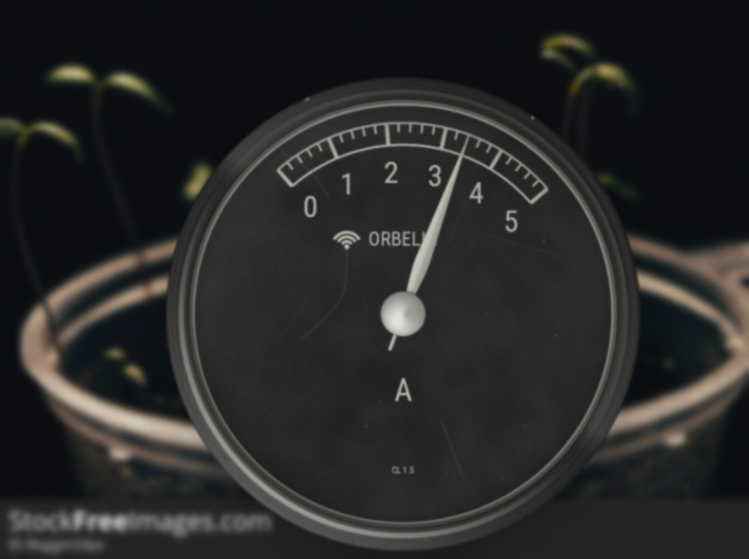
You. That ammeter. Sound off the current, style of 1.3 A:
3.4 A
